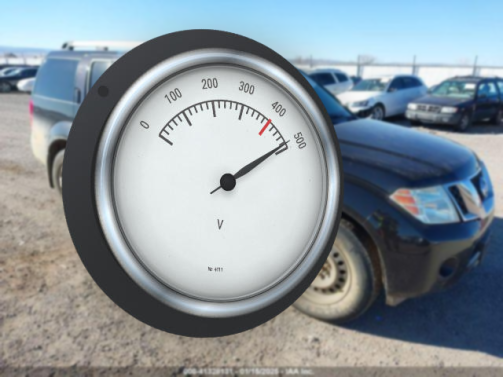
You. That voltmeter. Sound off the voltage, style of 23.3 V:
480 V
